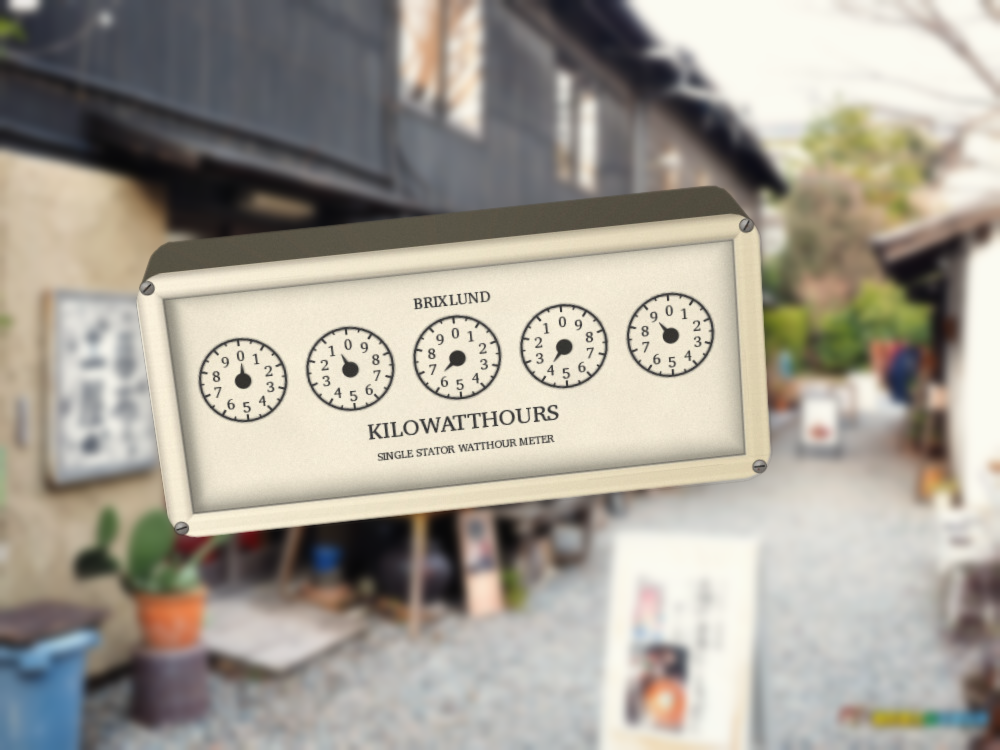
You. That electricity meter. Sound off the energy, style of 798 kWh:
639 kWh
